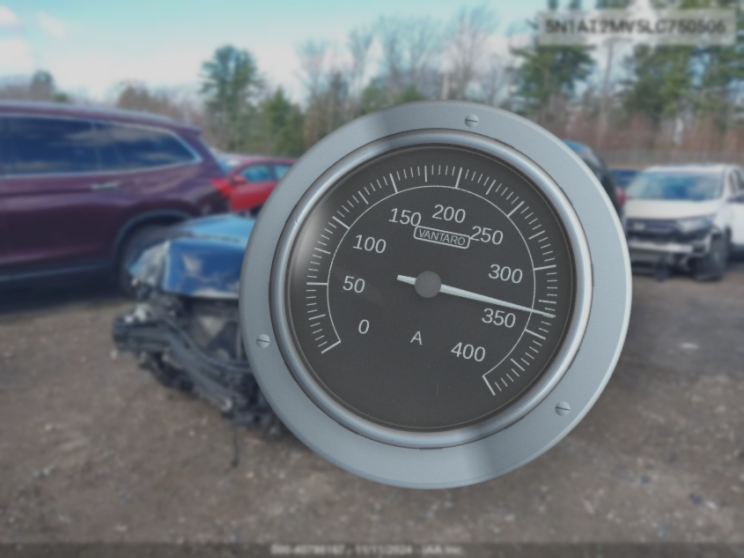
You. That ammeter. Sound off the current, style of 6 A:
335 A
